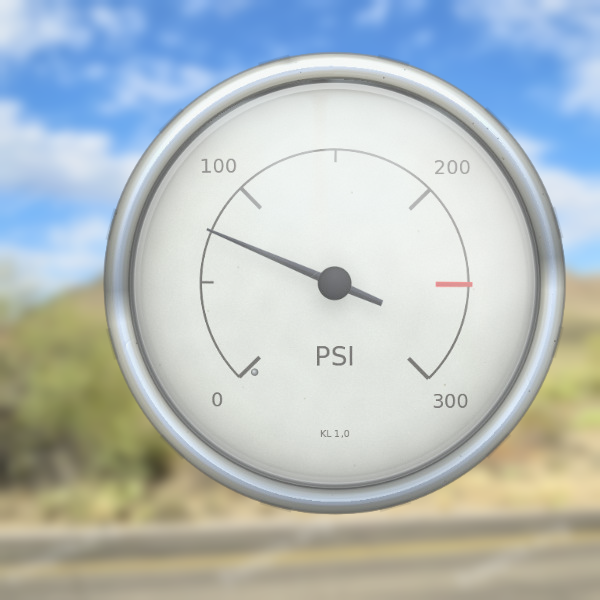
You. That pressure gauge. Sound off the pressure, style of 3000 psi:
75 psi
